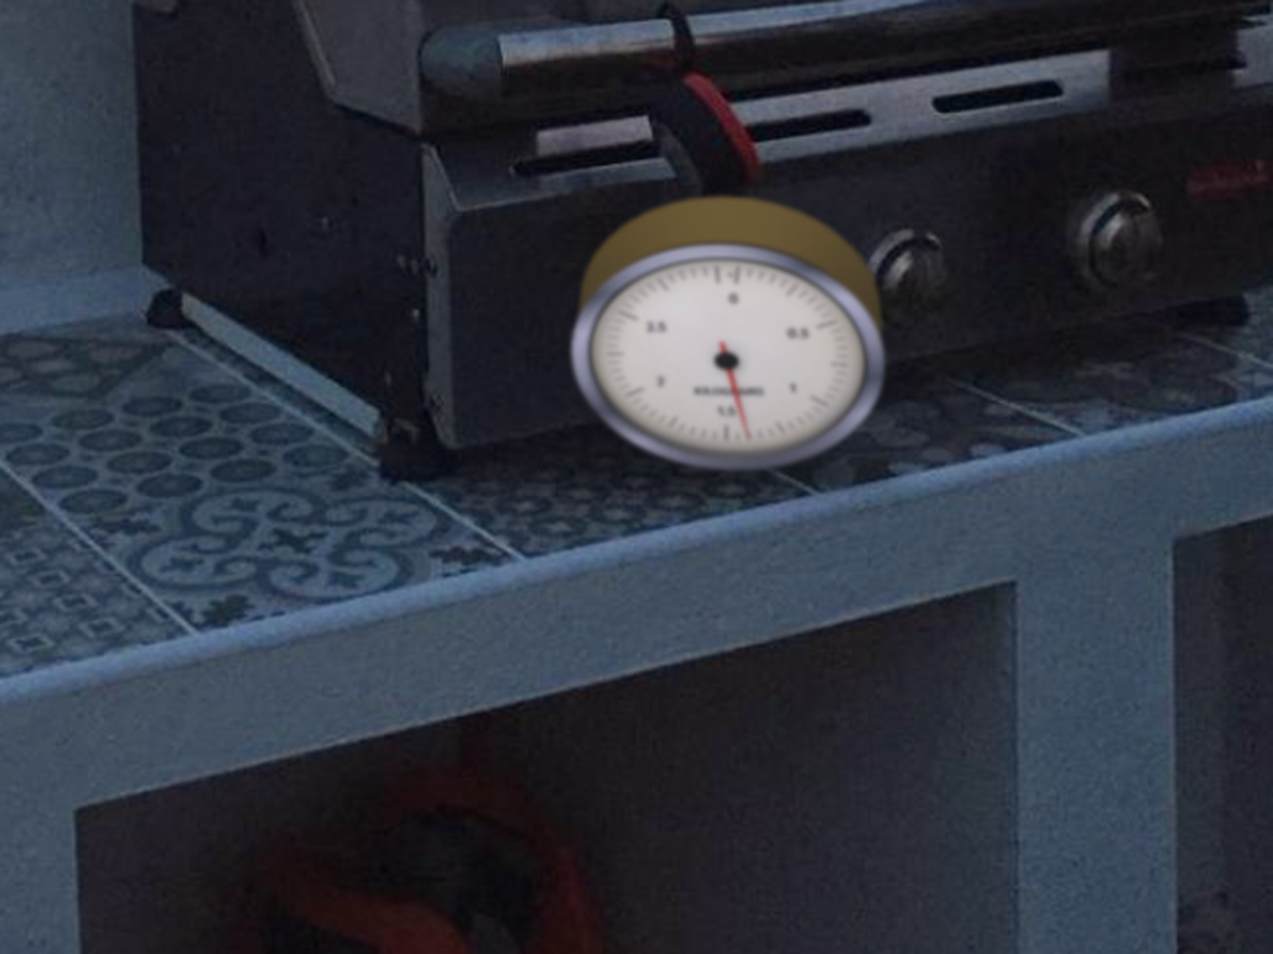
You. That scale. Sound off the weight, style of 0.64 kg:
1.4 kg
